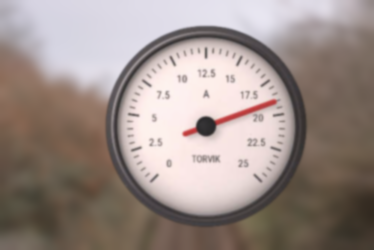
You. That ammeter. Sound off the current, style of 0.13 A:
19 A
